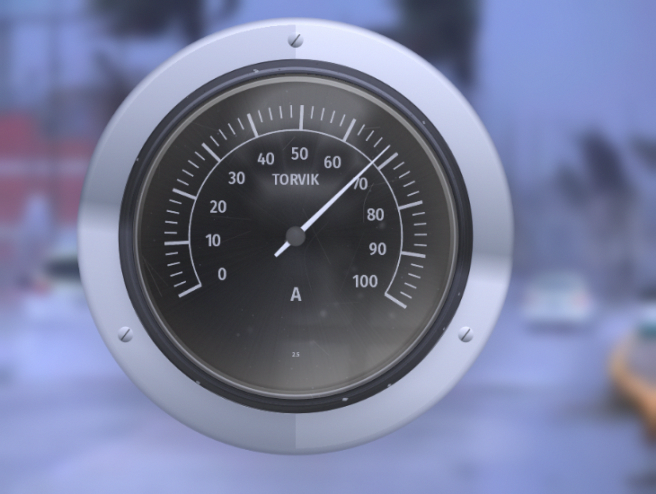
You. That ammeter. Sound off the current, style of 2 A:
68 A
